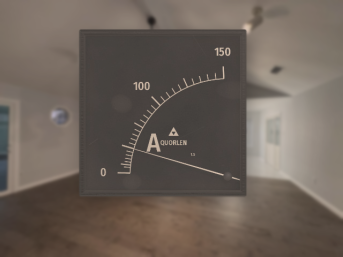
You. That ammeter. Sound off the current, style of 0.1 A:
50 A
